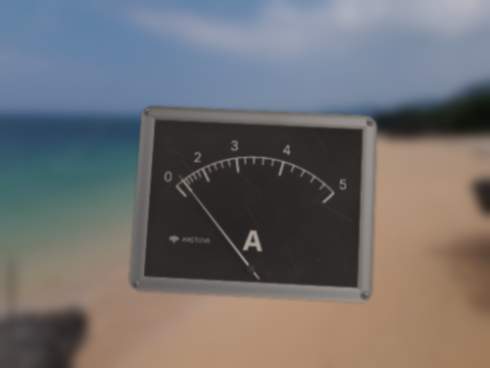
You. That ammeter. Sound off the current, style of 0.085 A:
1 A
